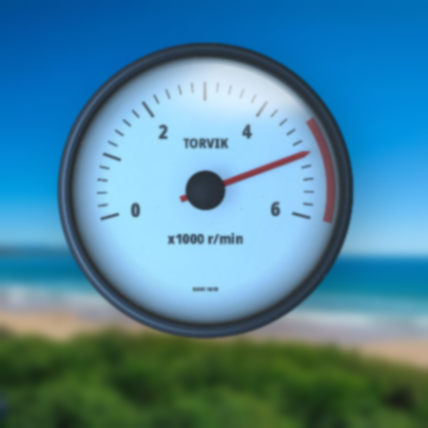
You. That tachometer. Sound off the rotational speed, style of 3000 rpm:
5000 rpm
